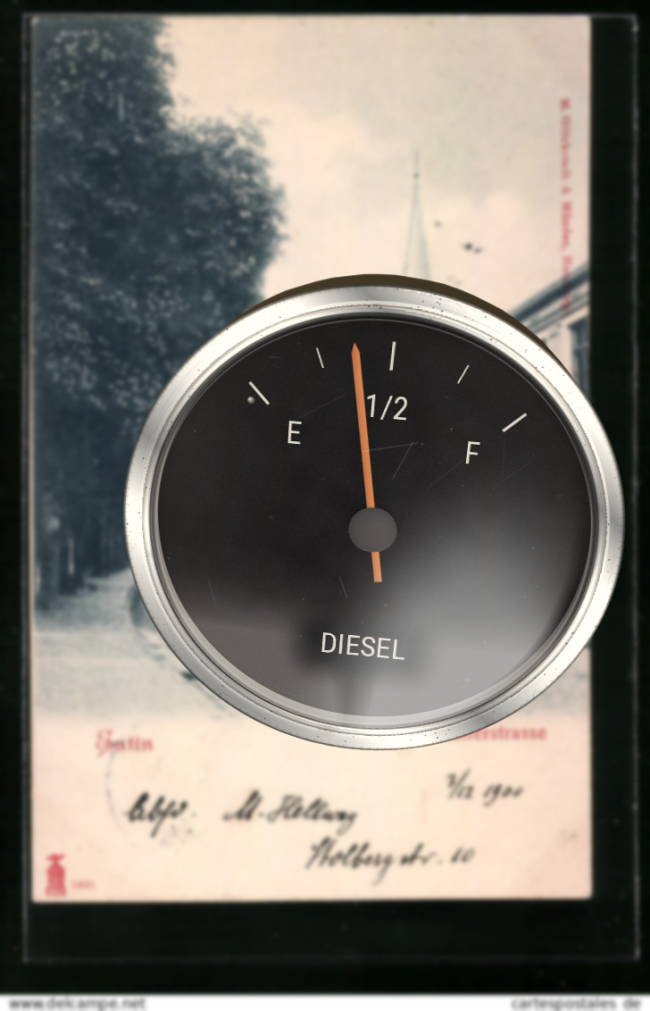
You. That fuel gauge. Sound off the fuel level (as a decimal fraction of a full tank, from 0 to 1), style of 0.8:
0.375
